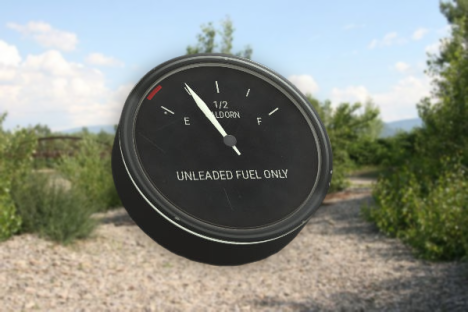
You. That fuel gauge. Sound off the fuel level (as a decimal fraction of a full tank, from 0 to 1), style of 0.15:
0.25
